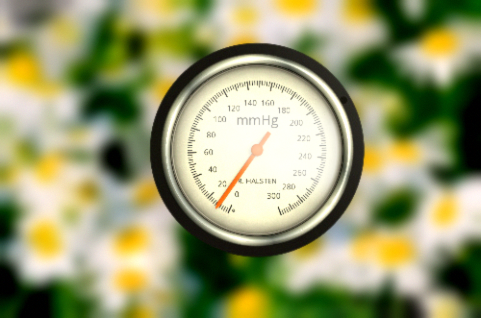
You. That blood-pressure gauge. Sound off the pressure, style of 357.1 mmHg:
10 mmHg
